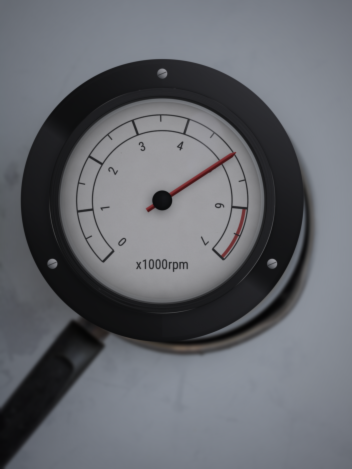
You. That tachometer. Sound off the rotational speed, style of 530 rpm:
5000 rpm
